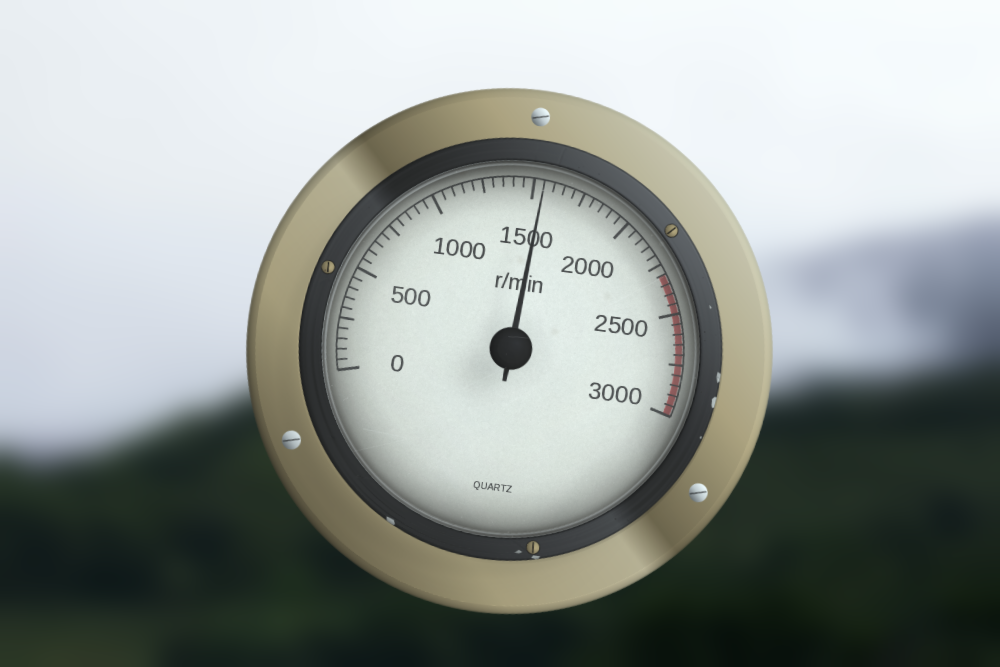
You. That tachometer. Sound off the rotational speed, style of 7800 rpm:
1550 rpm
